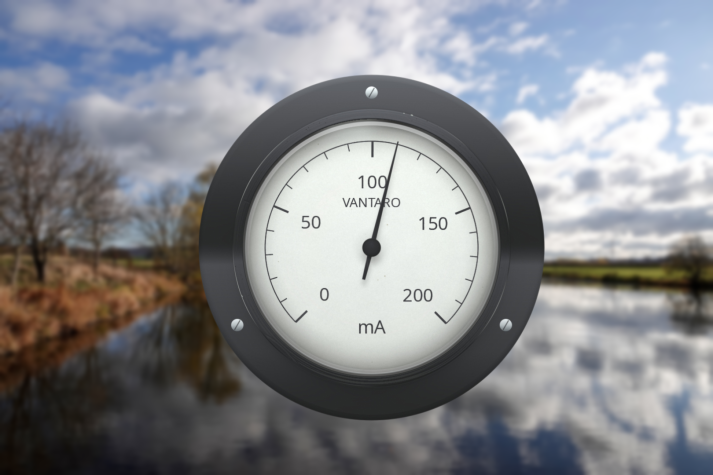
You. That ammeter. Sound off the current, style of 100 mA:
110 mA
